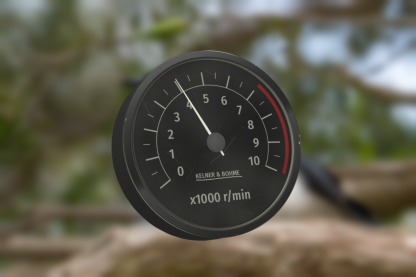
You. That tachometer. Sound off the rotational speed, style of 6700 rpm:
4000 rpm
